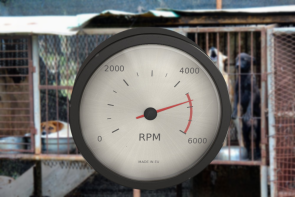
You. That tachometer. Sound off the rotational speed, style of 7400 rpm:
4750 rpm
